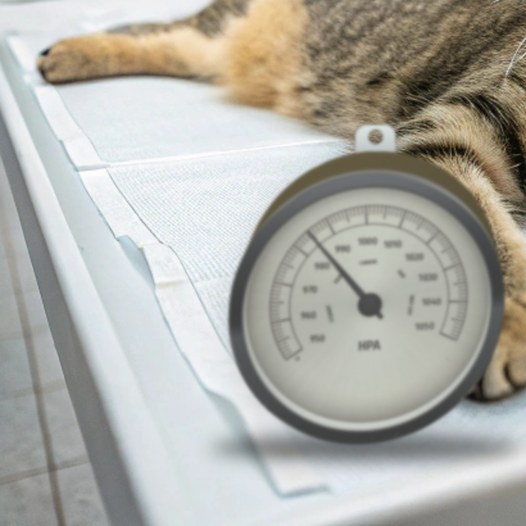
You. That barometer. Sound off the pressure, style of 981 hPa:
985 hPa
